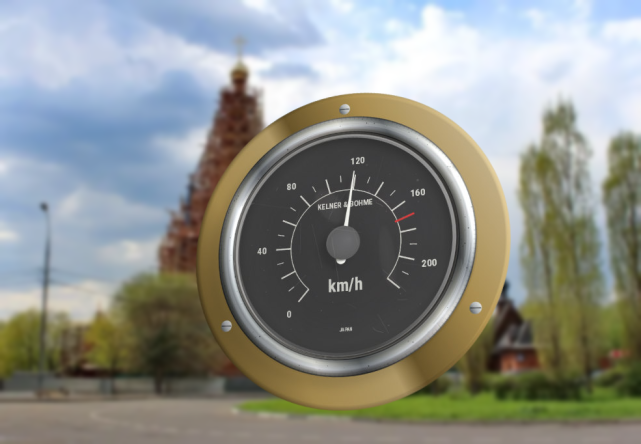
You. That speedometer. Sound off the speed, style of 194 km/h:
120 km/h
